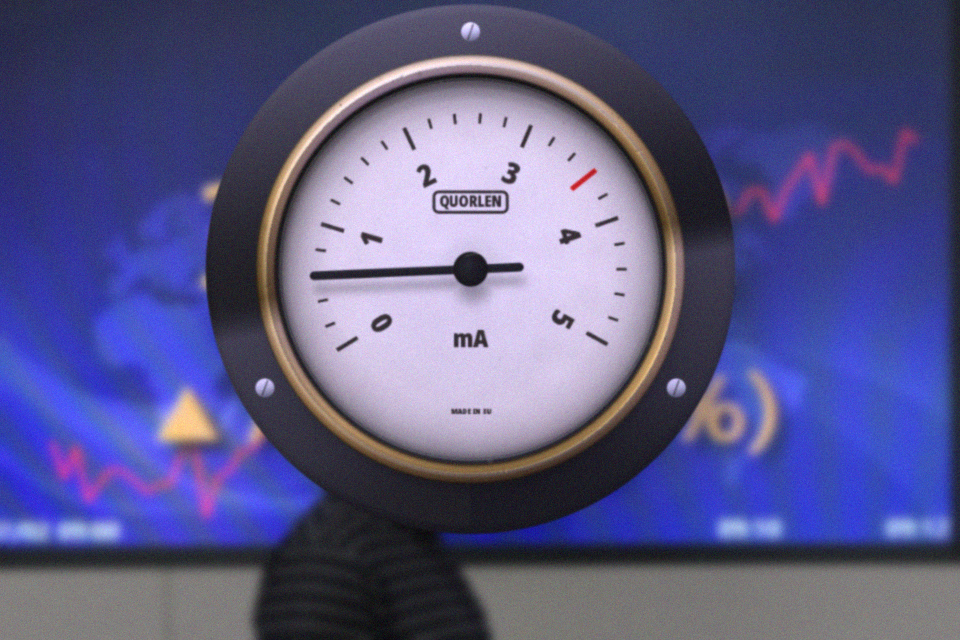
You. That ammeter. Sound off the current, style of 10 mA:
0.6 mA
